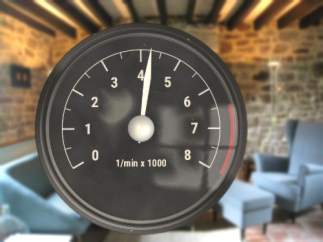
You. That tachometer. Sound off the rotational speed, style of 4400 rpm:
4250 rpm
